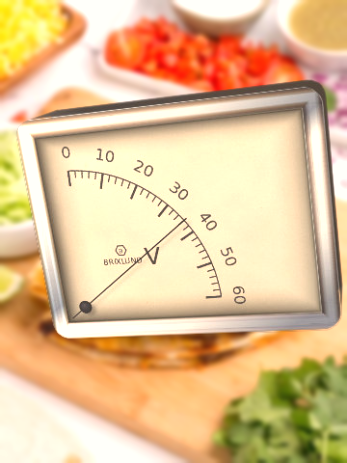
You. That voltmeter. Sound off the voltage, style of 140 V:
36 V
